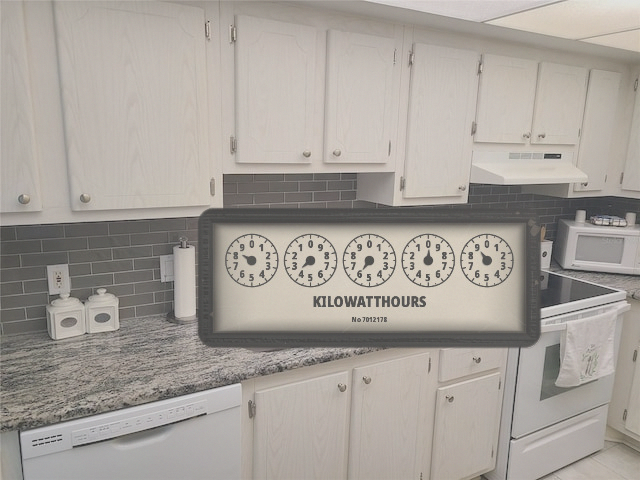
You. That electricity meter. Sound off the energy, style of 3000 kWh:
83599 kWh
